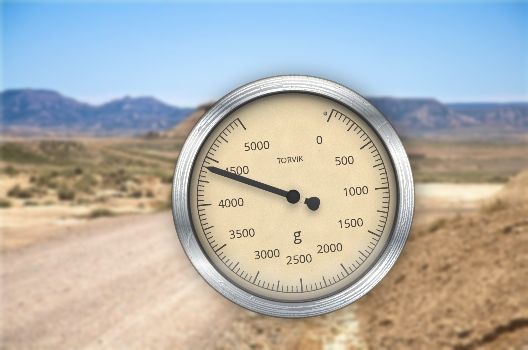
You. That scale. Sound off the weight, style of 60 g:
4400 g
